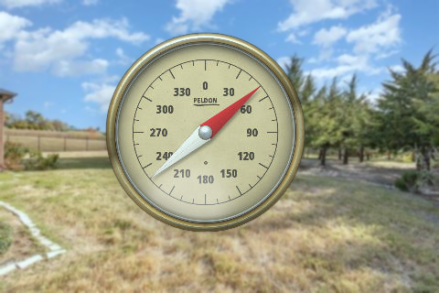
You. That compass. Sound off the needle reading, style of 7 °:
50 °
